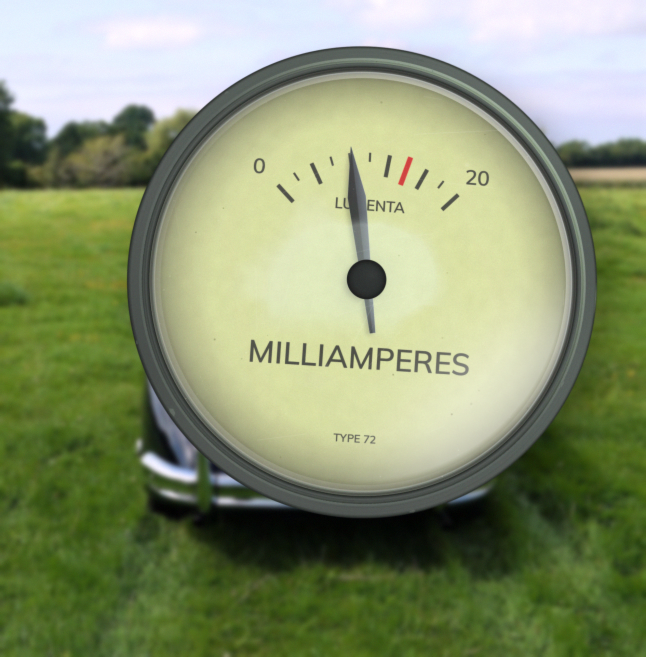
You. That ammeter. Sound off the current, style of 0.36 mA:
8 mA
